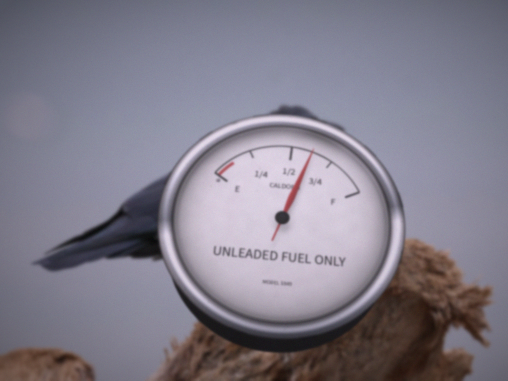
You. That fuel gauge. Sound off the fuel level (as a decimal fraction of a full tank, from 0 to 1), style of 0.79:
0.625
